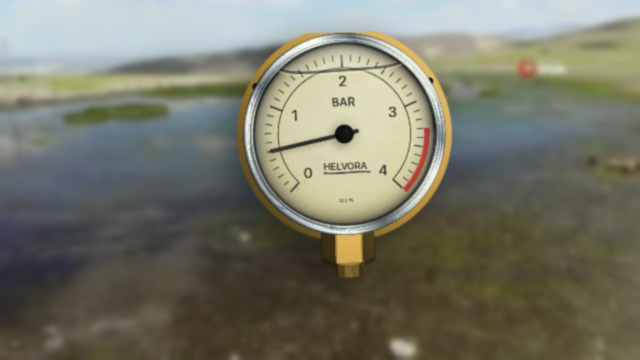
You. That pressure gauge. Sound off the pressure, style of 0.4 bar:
0.5 bar
